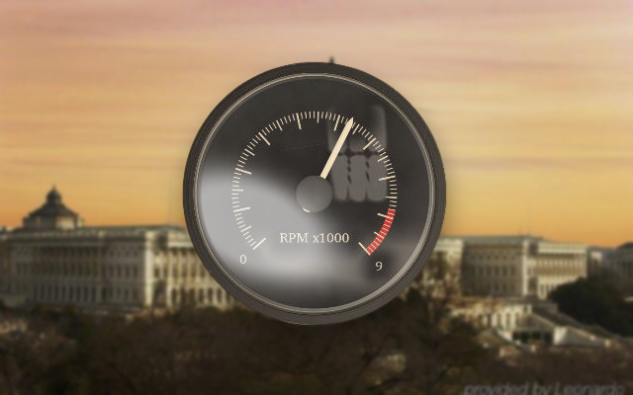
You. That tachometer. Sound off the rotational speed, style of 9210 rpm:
5300 rpm
